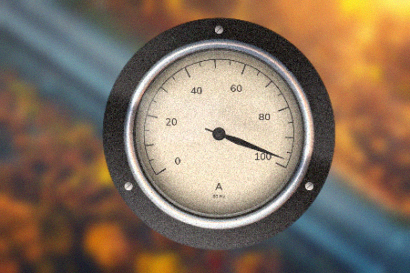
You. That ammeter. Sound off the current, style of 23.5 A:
97.5 A
